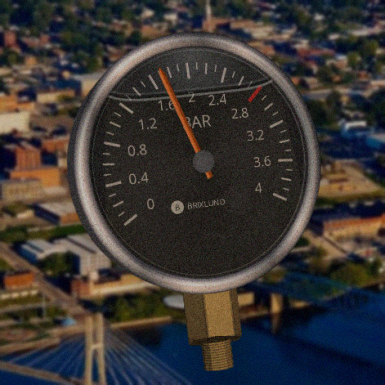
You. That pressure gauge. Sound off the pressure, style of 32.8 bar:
1.7 bar
